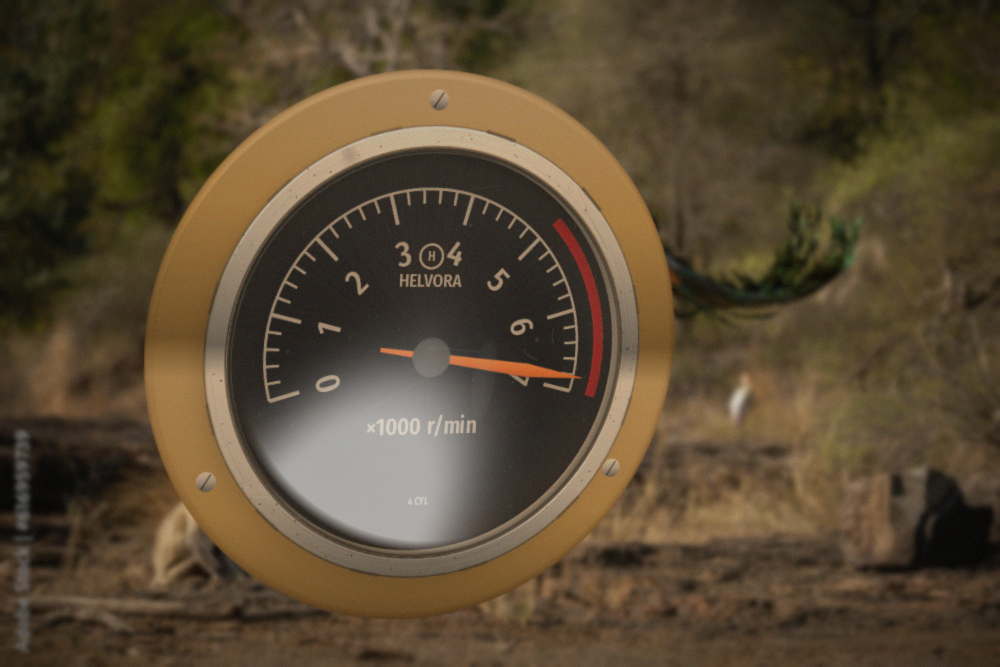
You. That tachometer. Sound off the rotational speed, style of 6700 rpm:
6800 rpm
